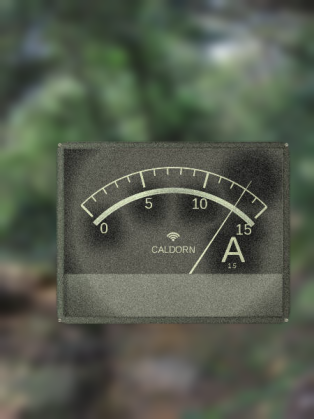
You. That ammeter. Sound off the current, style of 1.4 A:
13 A
